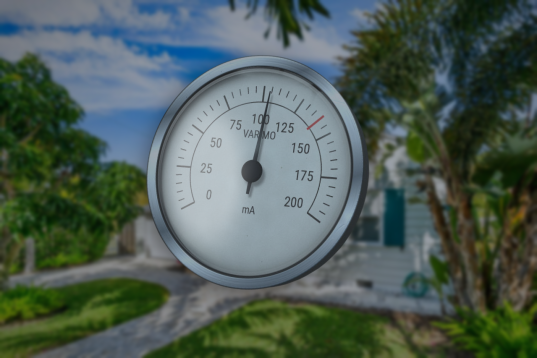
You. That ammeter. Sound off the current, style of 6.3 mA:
105 mA
